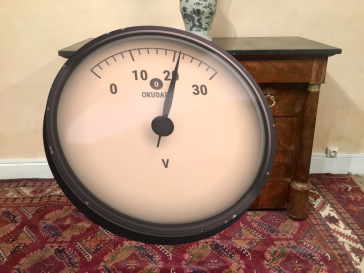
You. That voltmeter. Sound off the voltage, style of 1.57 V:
21 V
